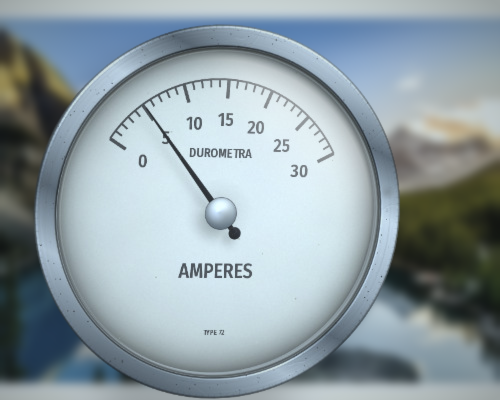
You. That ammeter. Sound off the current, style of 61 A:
5 A
